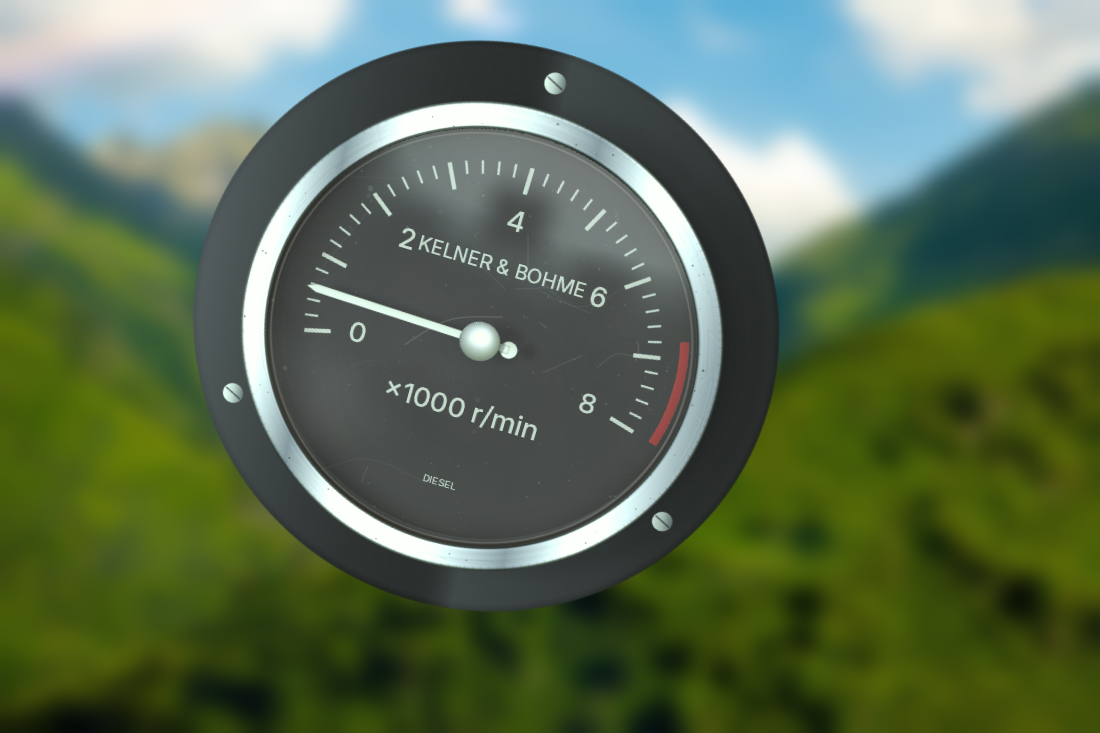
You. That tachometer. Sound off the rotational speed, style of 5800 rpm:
600 rpm
